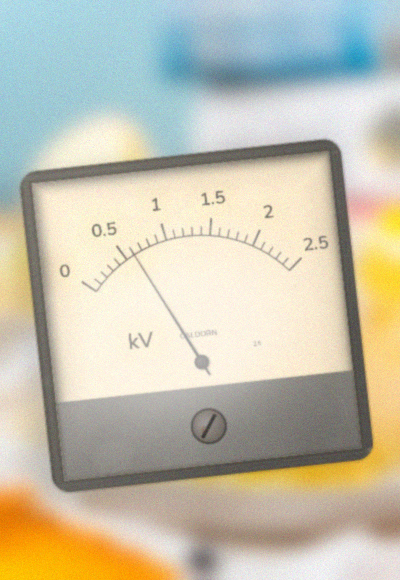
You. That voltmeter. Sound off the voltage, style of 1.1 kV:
0.6 kV
